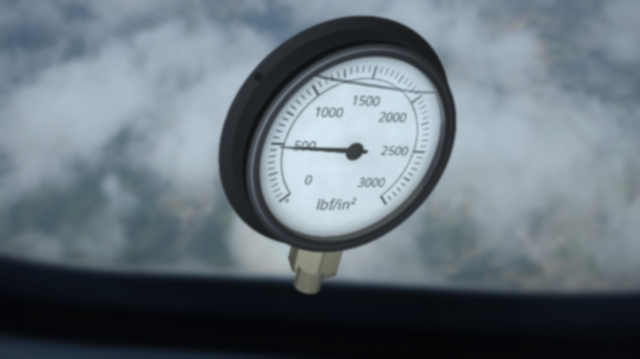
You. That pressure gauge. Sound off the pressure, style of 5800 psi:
500 psi
